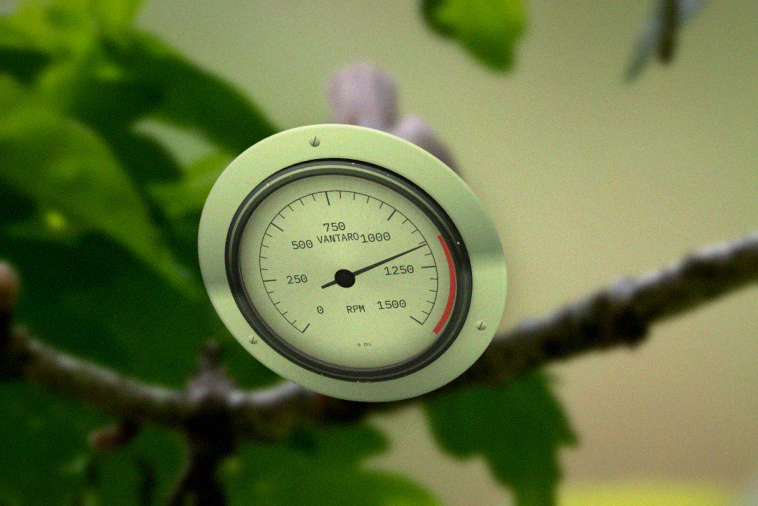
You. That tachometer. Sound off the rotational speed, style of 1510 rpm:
1150 rpm
